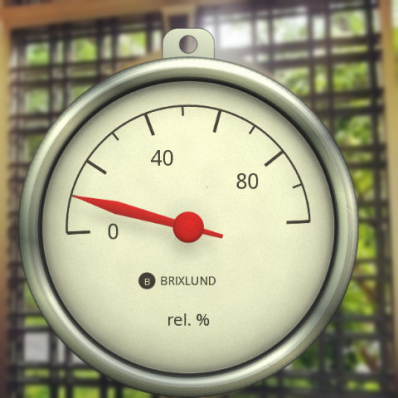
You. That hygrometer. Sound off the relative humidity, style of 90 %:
10 %
